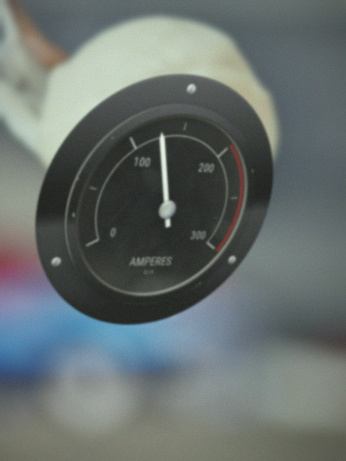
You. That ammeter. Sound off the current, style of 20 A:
125 A
